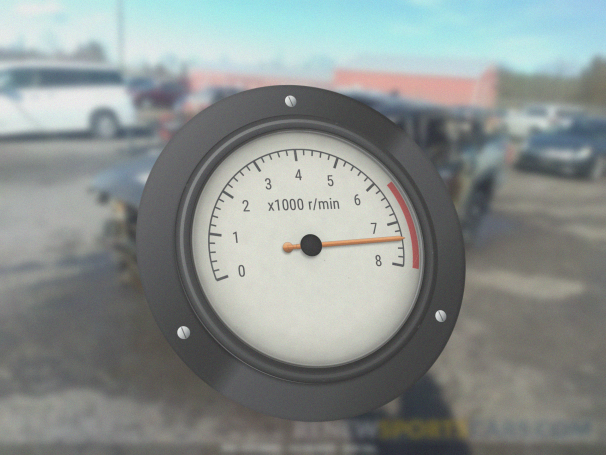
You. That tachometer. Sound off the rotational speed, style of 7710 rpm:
7400 rpm
